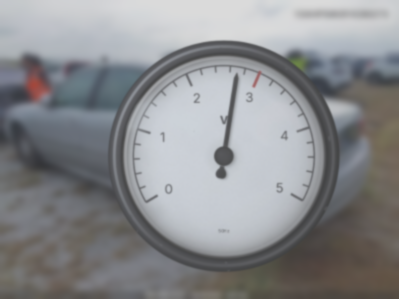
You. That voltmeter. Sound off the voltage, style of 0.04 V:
2.7 V
